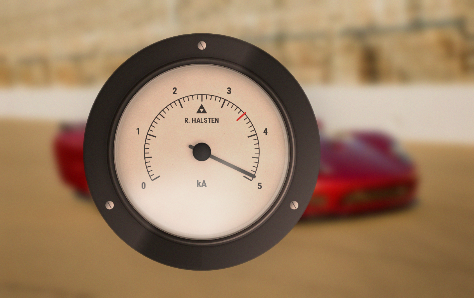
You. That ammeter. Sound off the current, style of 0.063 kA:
4.9 kA
